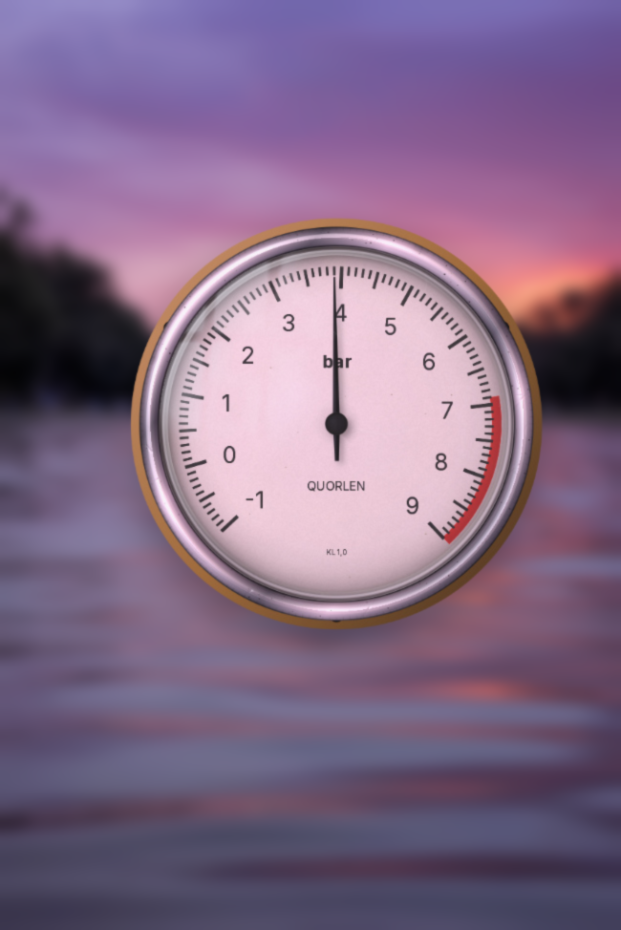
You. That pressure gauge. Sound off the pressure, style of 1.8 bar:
3.9 bar
